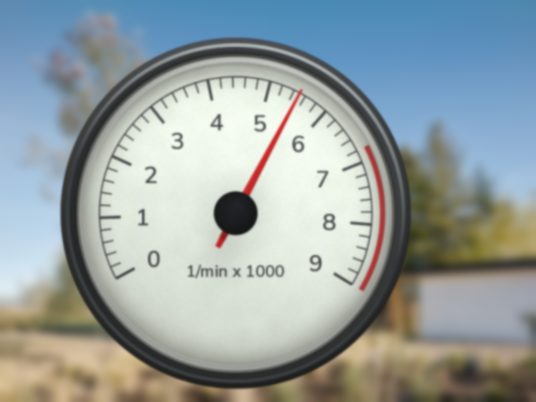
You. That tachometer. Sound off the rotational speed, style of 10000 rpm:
5500 rpm
